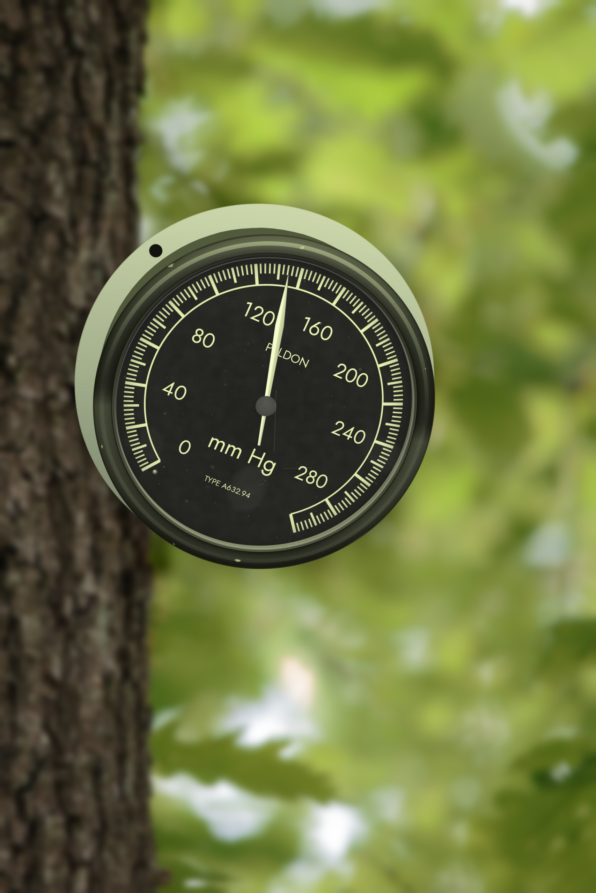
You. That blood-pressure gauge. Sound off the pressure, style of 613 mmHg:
134 mmHg
